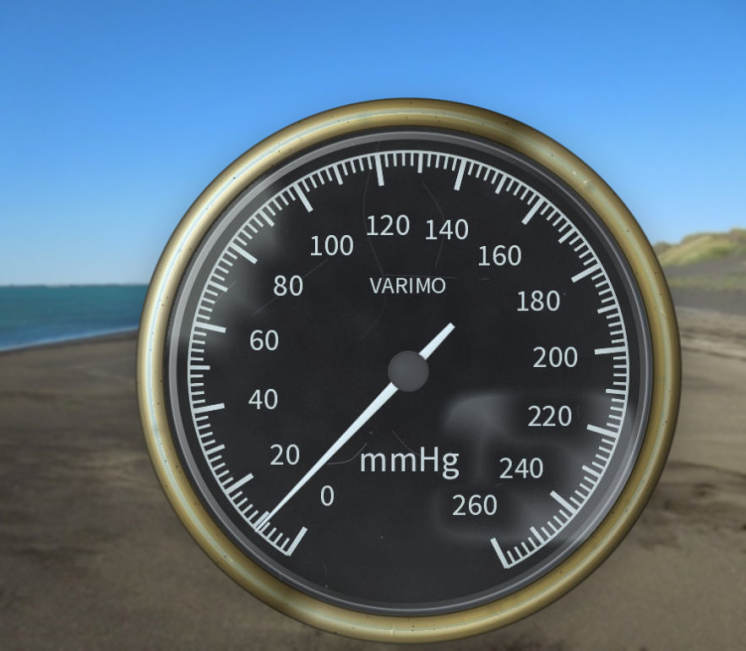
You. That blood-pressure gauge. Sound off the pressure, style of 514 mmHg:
9 mmHg
